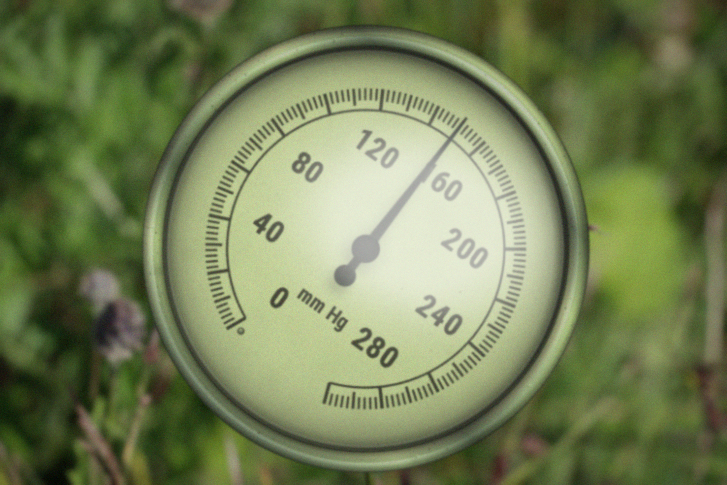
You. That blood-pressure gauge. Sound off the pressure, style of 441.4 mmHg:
150 mmHg
